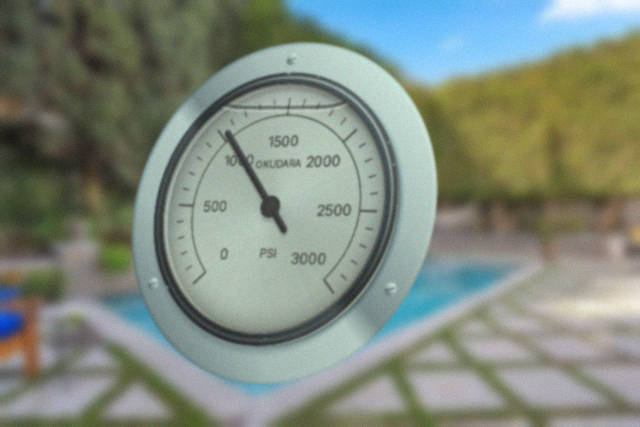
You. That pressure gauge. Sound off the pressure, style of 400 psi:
1050 psi
